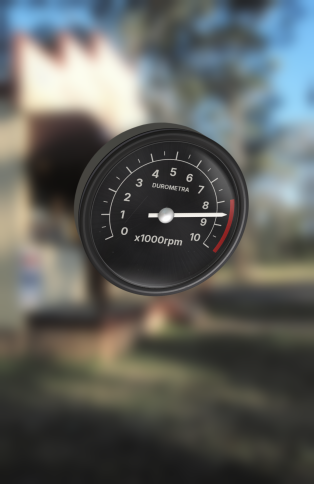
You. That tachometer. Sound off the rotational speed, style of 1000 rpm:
8500 rpm
